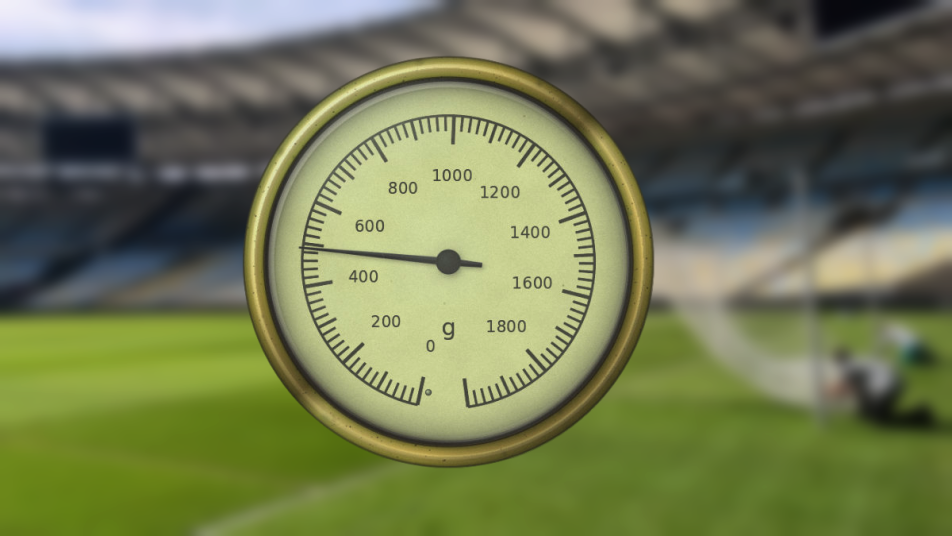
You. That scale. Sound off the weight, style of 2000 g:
490 g
